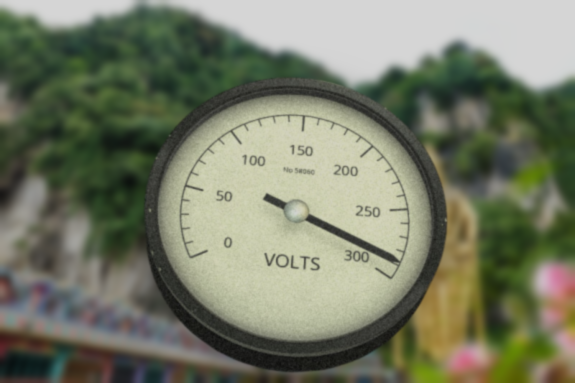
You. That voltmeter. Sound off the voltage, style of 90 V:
290 V
